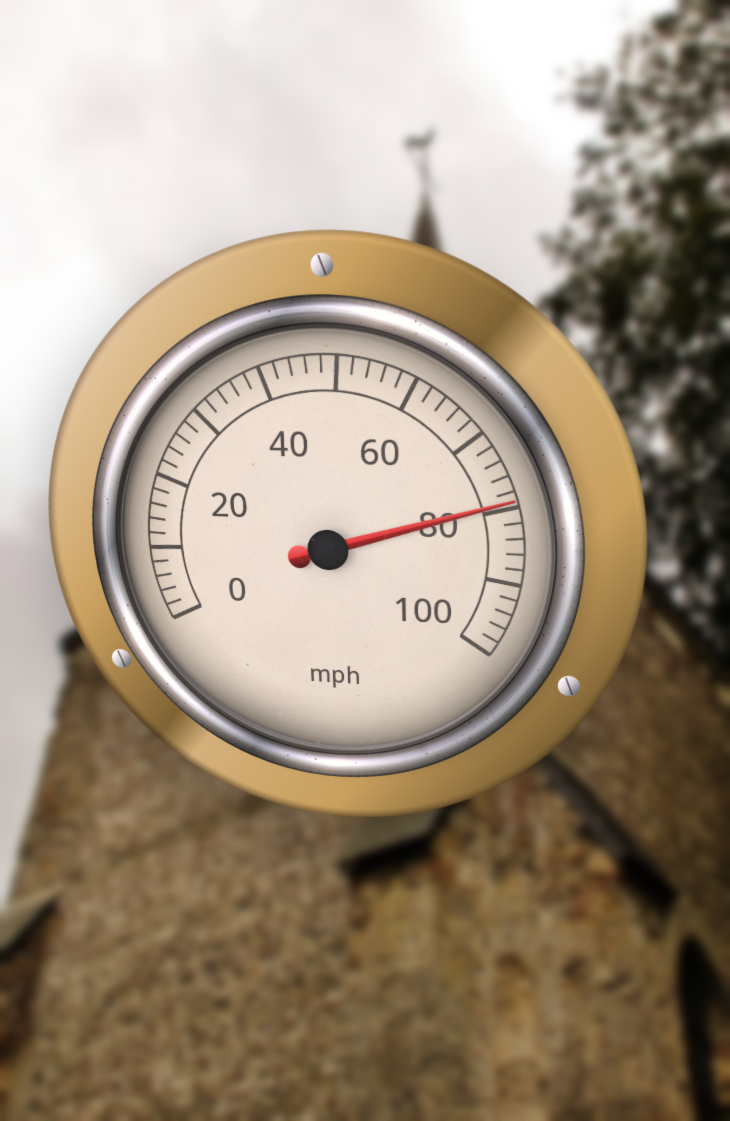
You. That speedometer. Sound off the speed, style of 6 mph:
79 mph
